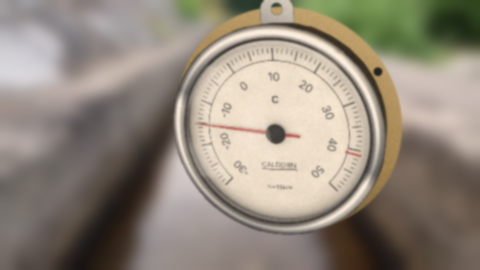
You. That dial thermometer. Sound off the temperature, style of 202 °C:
-15 °C
